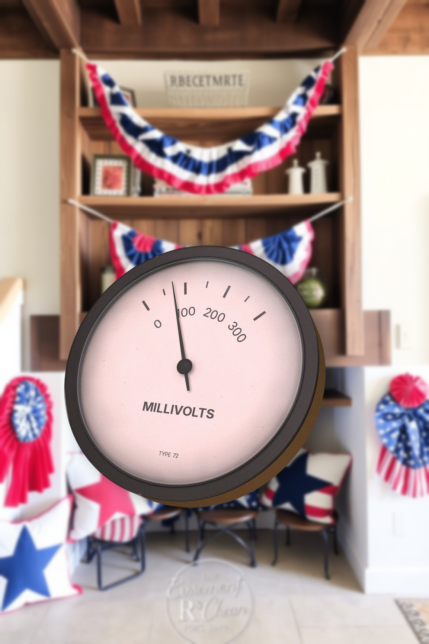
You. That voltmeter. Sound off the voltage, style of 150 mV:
75 mV
